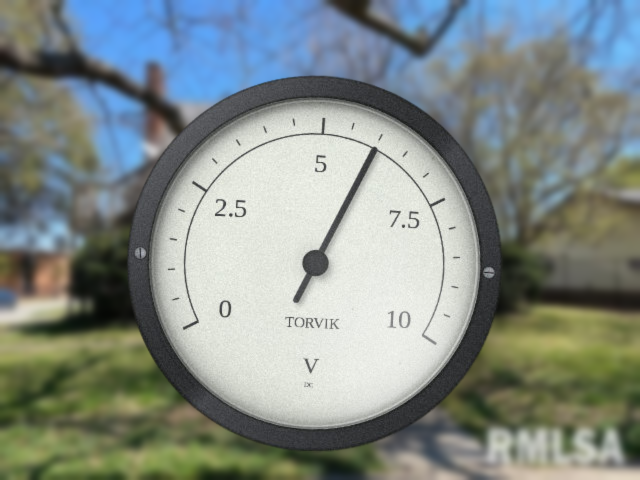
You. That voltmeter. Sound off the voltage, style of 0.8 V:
6 V
